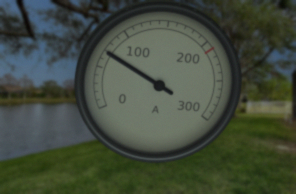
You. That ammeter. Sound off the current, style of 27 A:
70 A
